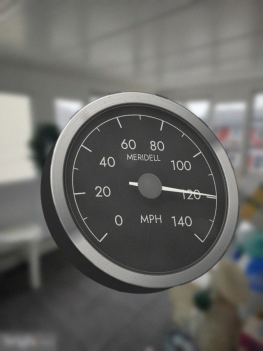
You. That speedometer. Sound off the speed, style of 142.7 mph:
120 mph
